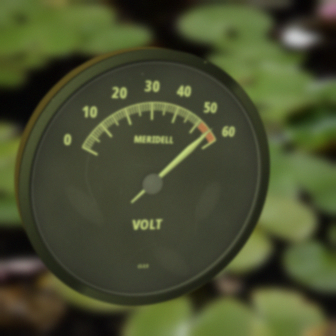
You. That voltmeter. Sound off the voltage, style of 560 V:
55 V
